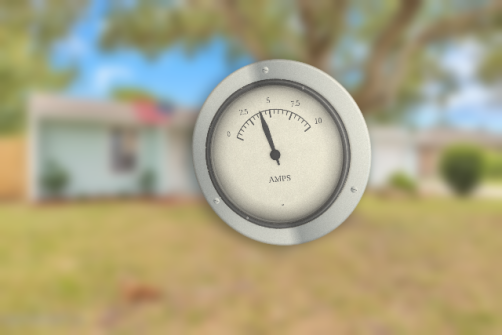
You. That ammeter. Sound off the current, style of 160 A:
4 A
